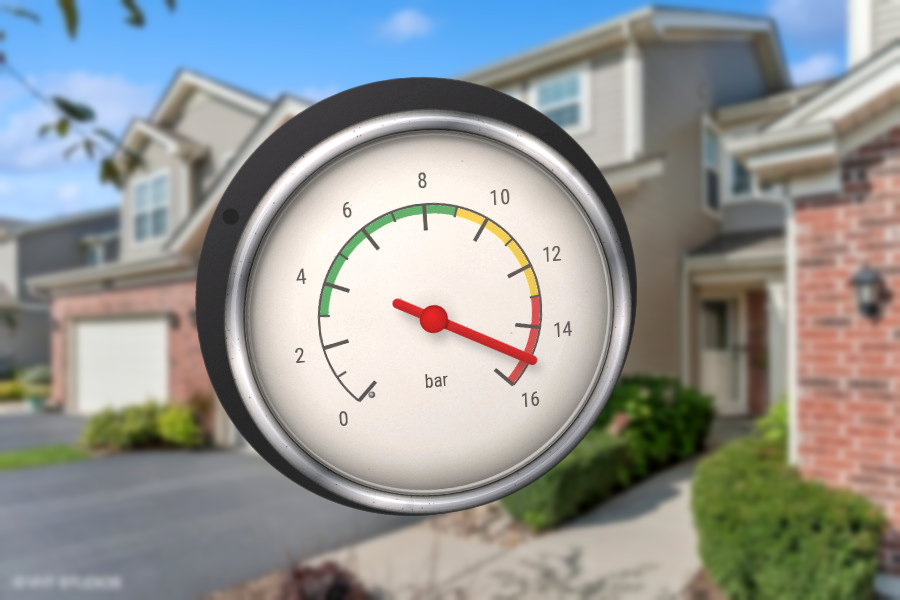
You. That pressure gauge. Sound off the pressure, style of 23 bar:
15 bar
